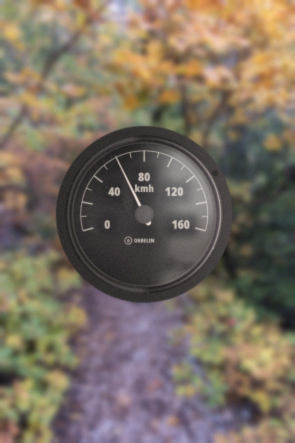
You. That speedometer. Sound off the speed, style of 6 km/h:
60 km/h
